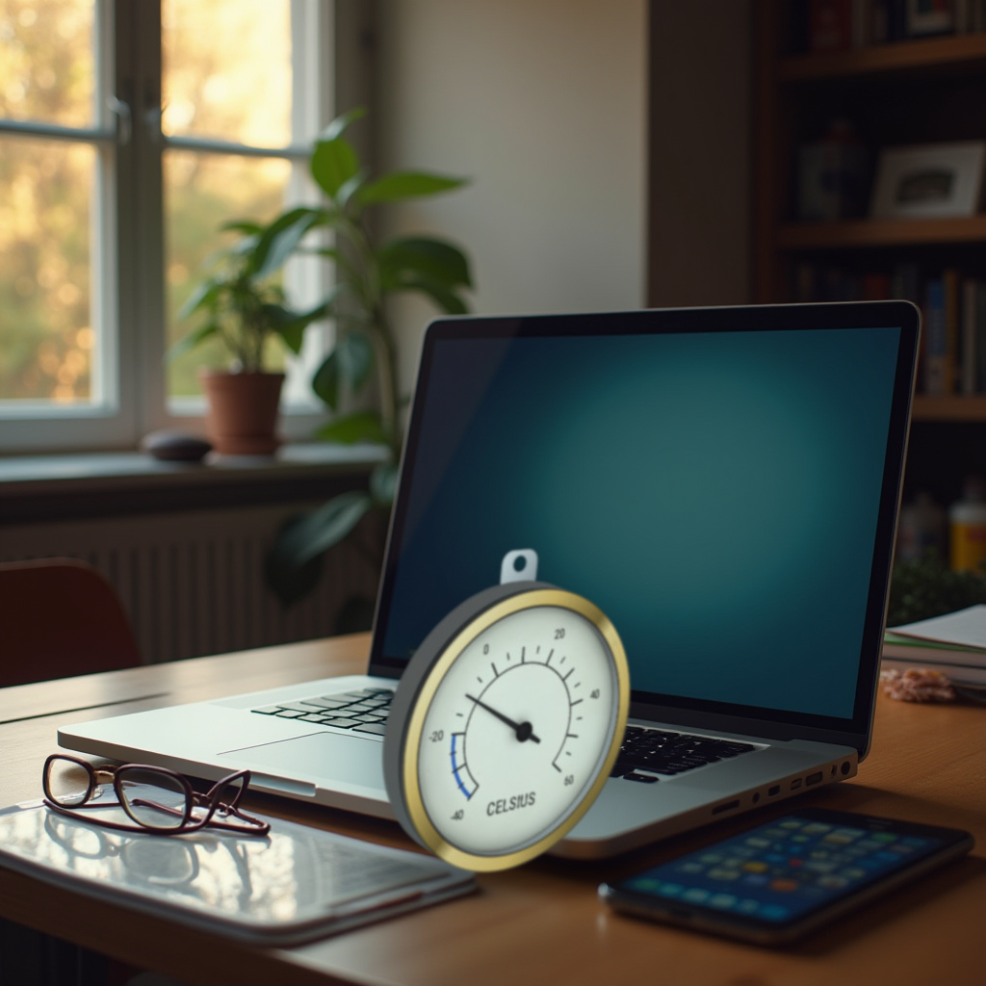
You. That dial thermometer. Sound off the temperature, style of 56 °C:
-10 °C
